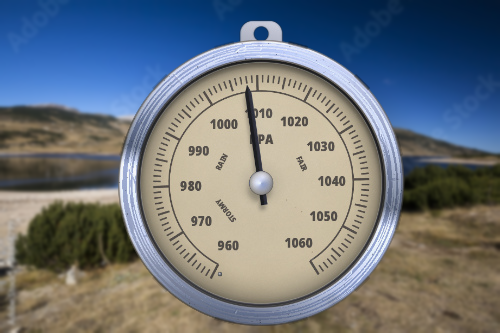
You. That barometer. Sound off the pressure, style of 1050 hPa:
1008 hPa
